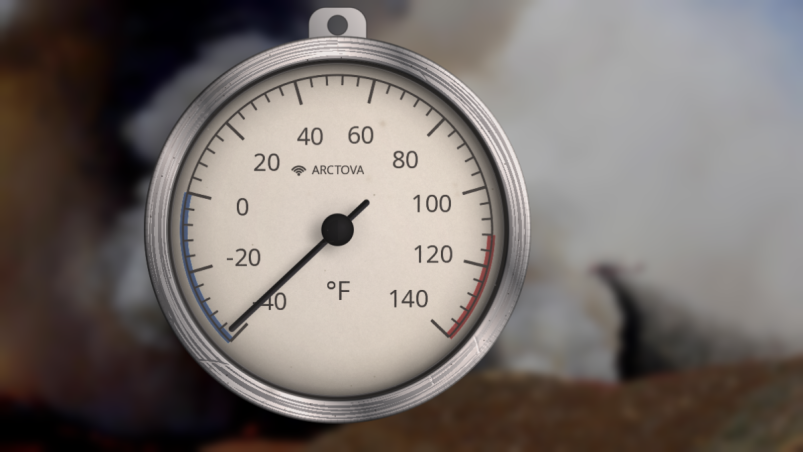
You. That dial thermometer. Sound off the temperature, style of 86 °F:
-38 °F
